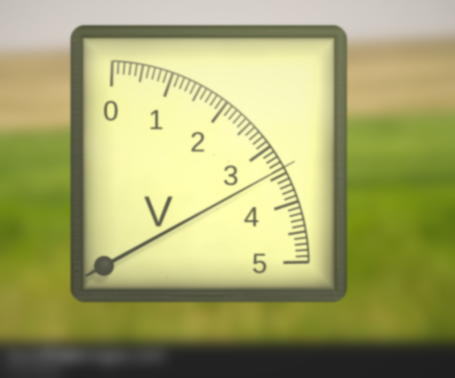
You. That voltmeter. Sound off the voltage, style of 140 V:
3.4 V
